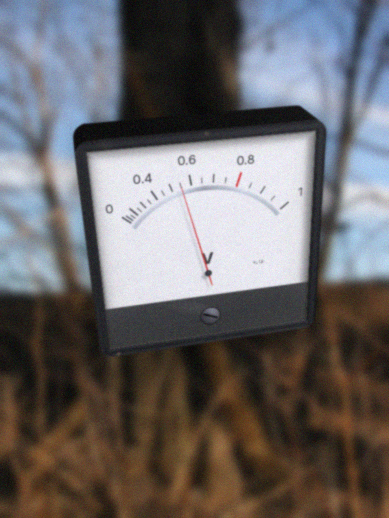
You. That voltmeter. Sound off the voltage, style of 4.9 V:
0.55 V
